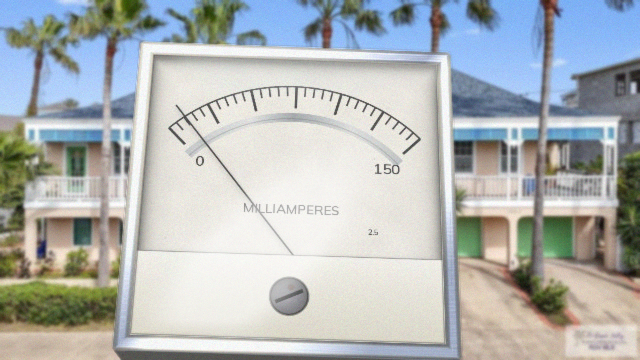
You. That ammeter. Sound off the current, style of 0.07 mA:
10 mA
